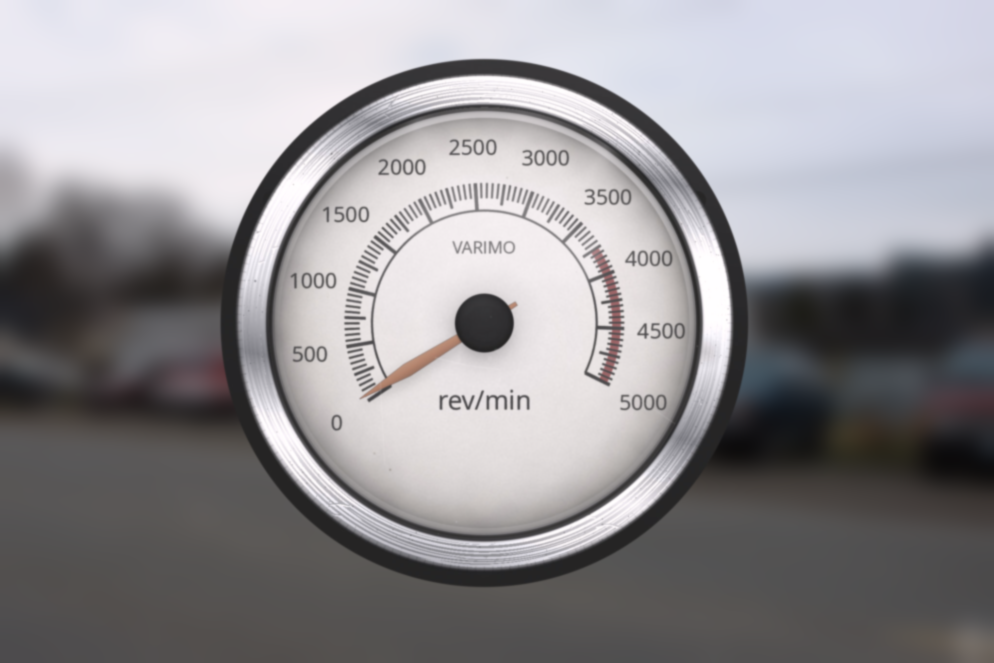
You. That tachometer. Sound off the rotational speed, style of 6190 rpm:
50 rpm
